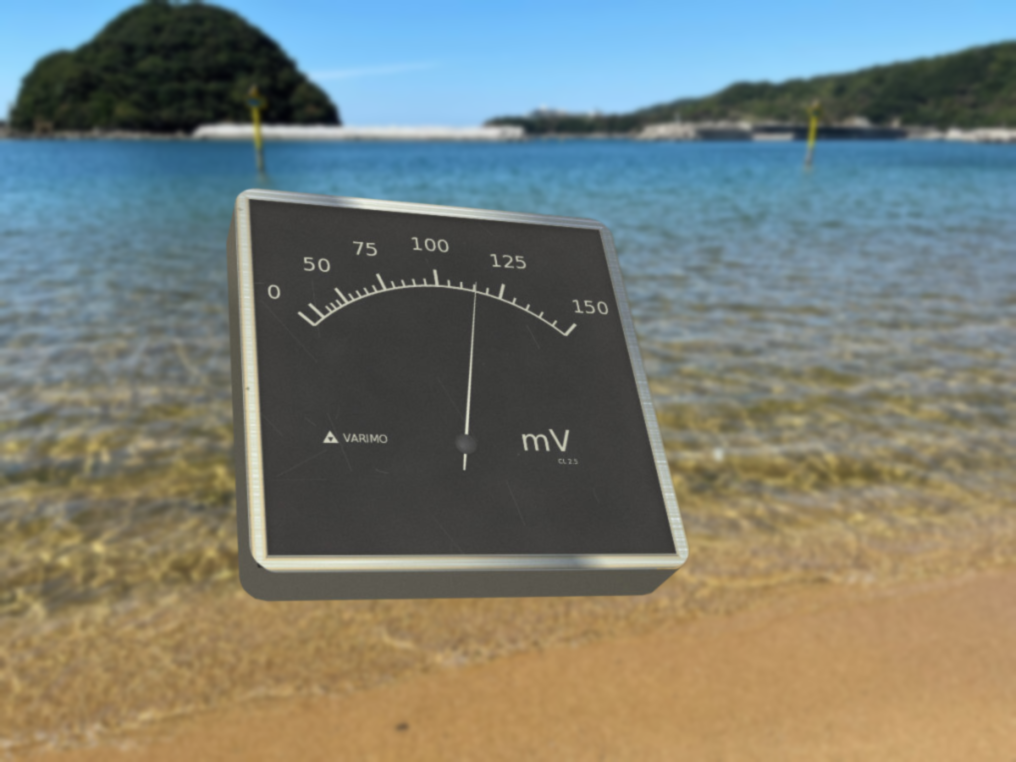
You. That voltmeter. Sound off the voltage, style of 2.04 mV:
115 mV
